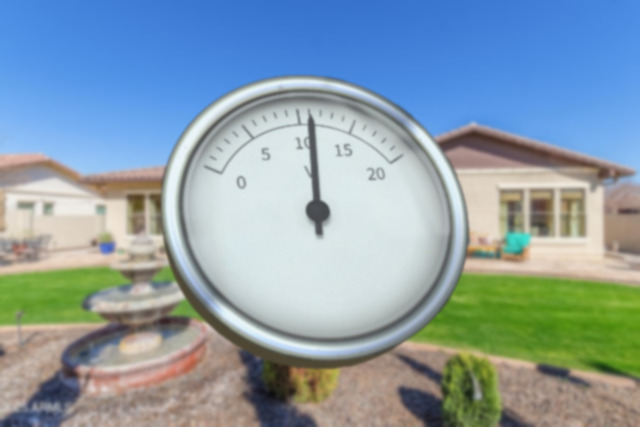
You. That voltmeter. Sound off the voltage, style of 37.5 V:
11 V
